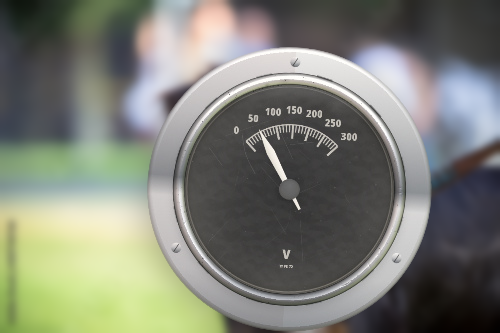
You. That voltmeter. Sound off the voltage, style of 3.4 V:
50 V
